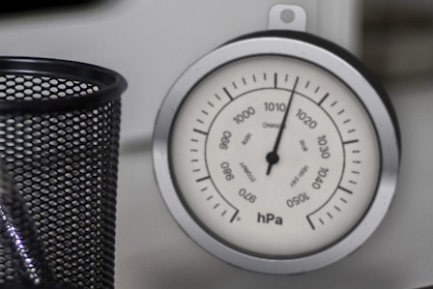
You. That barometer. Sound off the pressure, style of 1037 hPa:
1014 hPa
